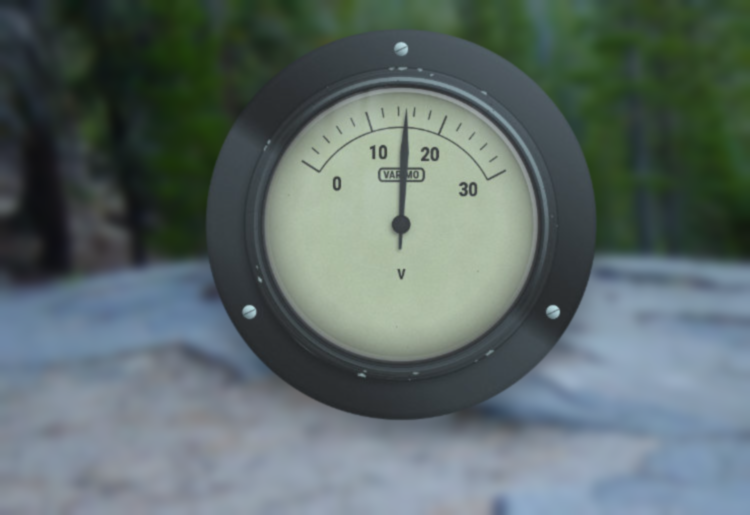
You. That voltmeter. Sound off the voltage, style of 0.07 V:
15 V
